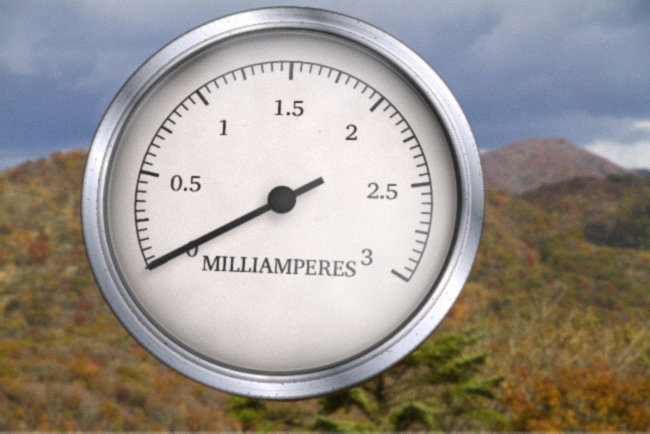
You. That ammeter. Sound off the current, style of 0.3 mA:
0 mA
